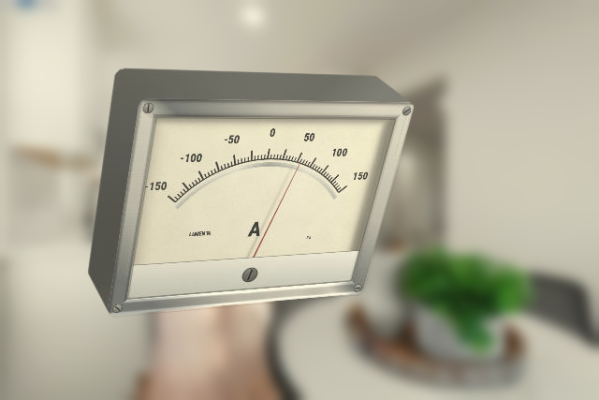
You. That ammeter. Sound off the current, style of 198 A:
50 A
